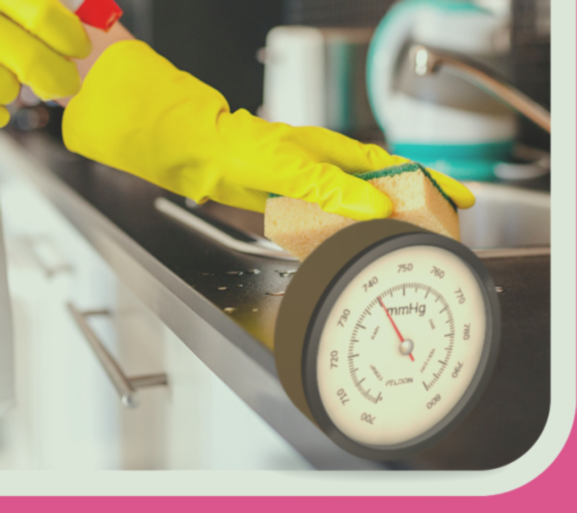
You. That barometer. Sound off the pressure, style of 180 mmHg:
740 mmHg
